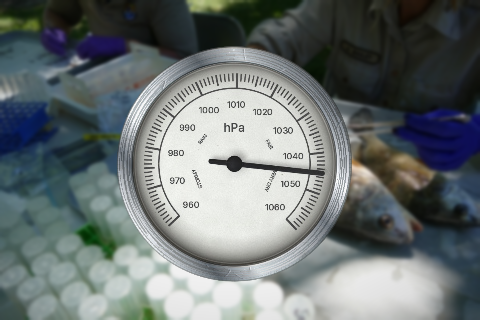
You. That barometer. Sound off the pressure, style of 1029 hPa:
1045 hPa
